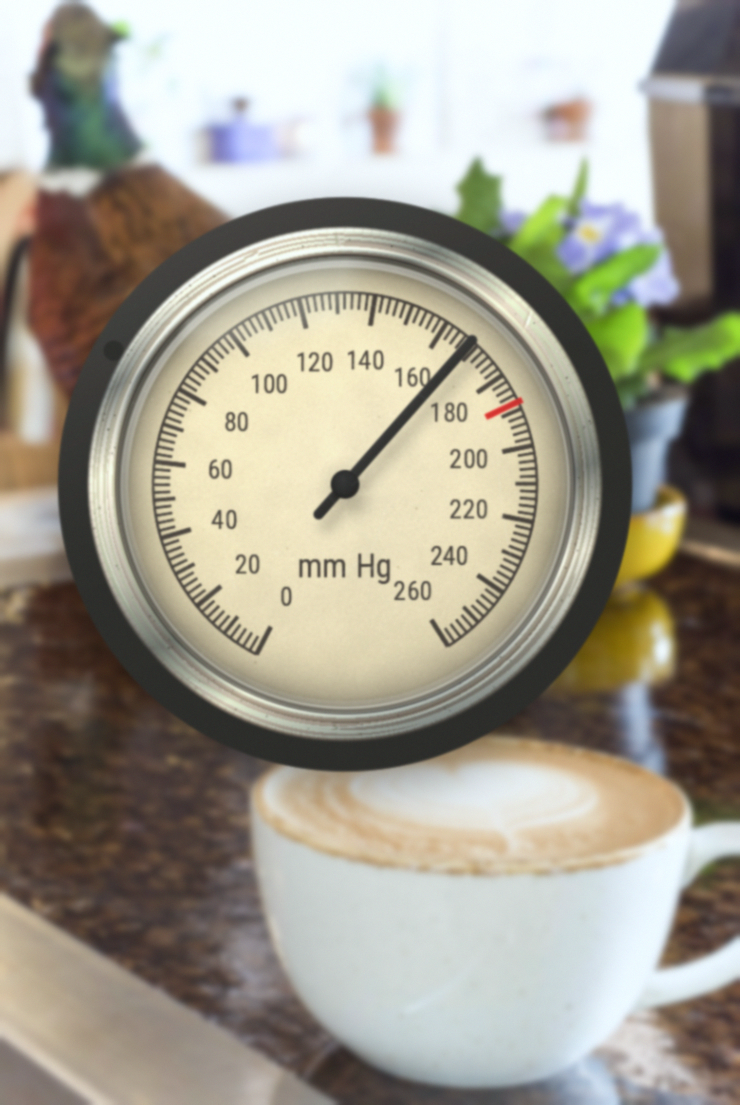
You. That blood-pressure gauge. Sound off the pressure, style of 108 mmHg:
168 mmHg
